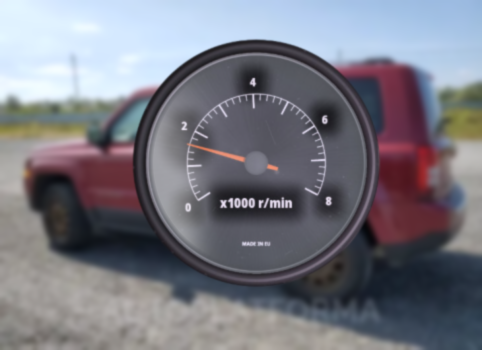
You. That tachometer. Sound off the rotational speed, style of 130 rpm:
1600 rpm
